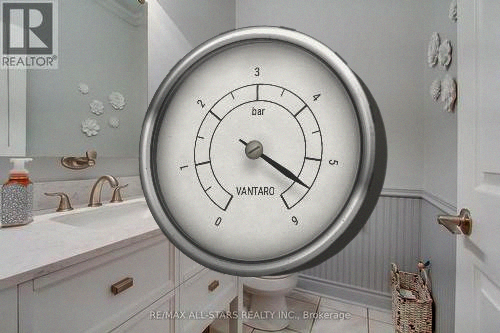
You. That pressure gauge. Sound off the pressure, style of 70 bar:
5.5 bar
